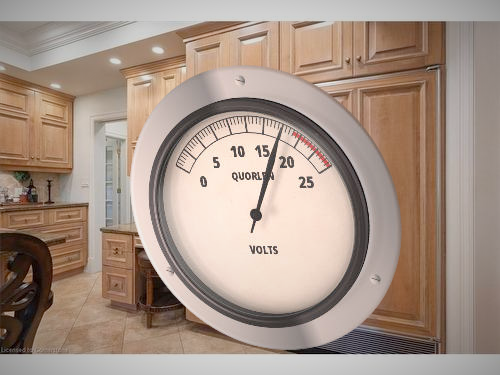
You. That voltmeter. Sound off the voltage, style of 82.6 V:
17.5 V
